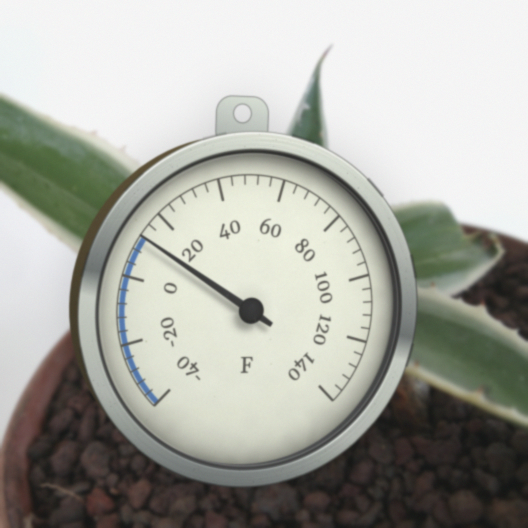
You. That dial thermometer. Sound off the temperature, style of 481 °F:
12 °F
